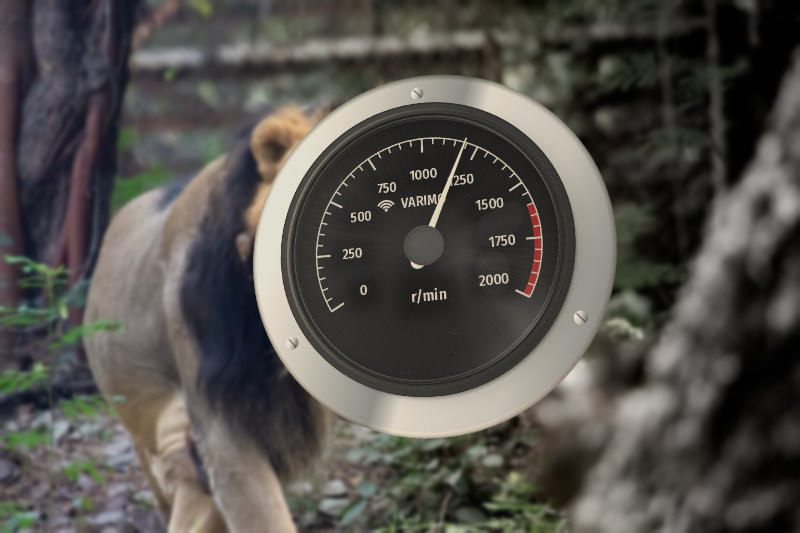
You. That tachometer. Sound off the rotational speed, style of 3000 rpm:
1200 rpm
